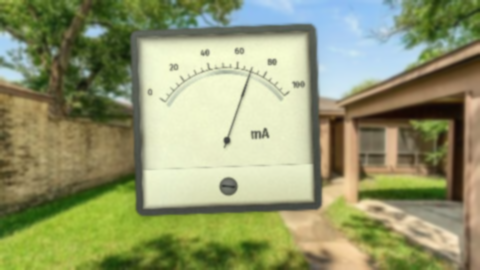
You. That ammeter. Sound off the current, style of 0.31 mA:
70 mA
